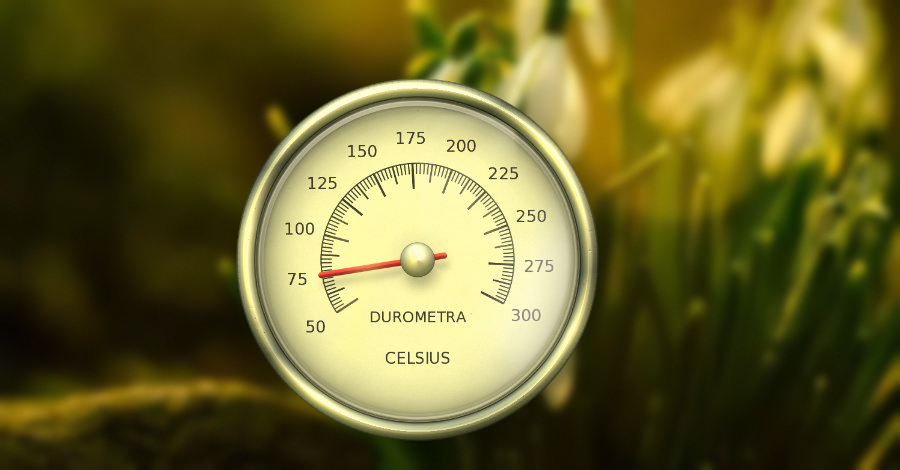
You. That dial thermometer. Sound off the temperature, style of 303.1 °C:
75 °C
